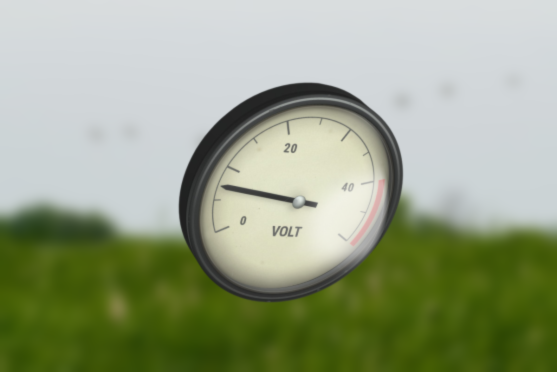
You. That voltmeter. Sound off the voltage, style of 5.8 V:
7.5 V
